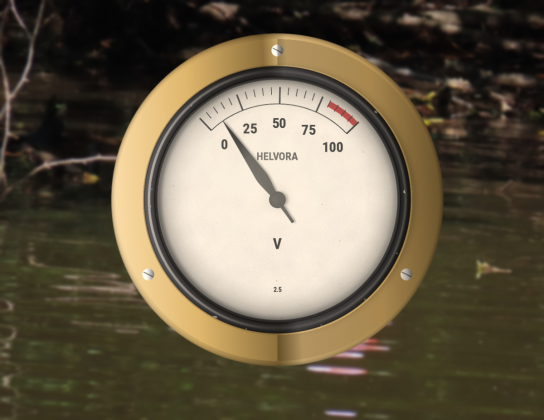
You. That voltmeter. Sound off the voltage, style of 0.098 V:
10 V
